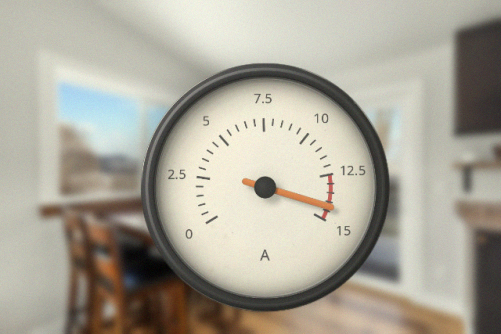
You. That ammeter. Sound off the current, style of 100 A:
14.25 A
